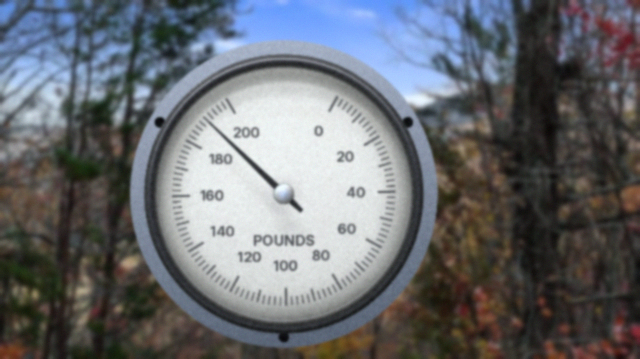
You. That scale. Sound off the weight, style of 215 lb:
190 lb
